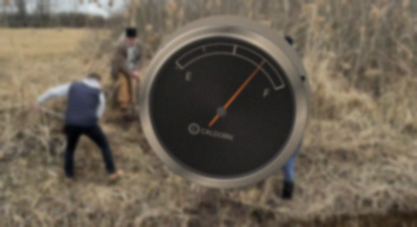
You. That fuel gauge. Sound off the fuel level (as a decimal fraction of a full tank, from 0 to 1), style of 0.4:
0.75
